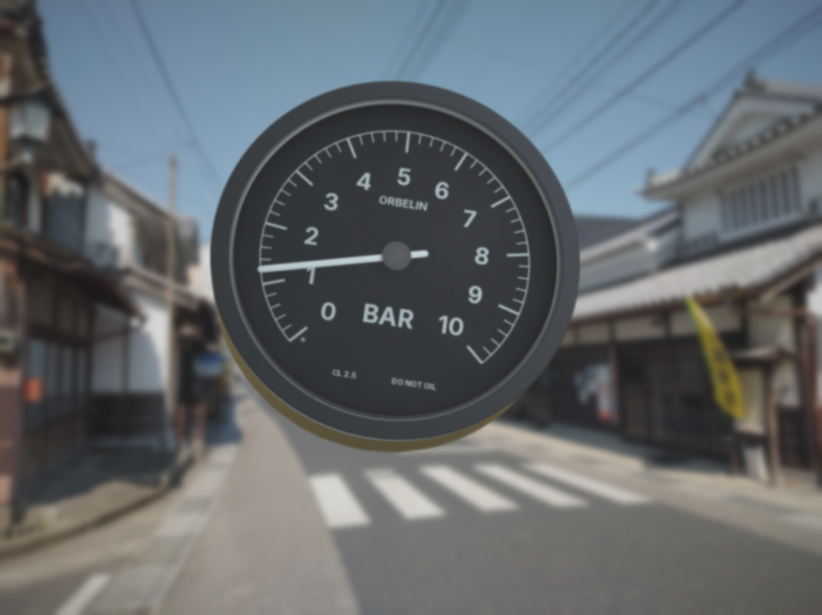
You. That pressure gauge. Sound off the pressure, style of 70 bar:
1.2 bar
